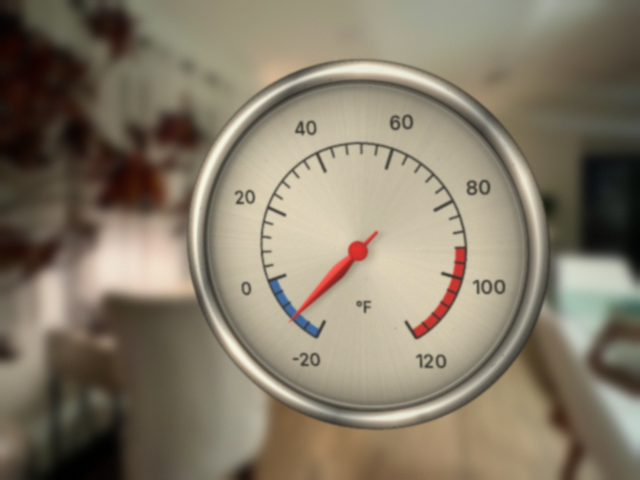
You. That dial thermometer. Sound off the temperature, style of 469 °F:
-12 °F
